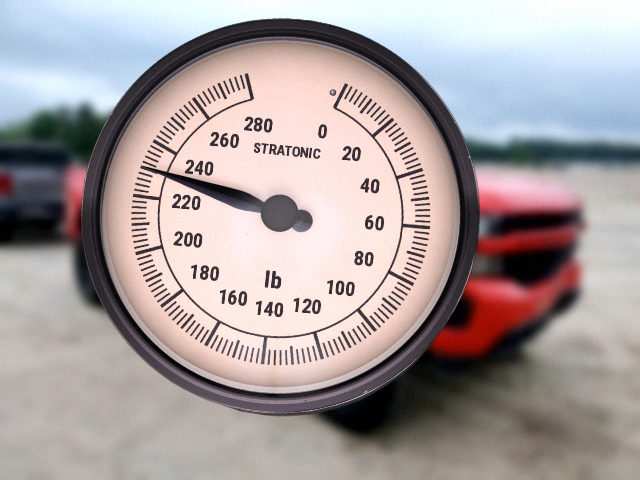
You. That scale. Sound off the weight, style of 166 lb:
230 lb
